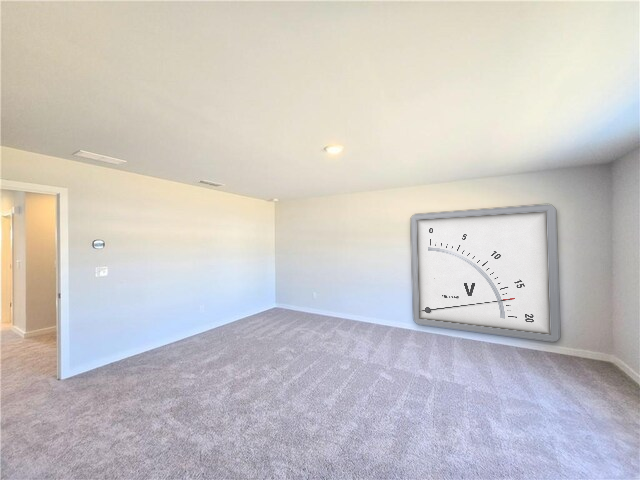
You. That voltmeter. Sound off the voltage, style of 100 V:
17 V
